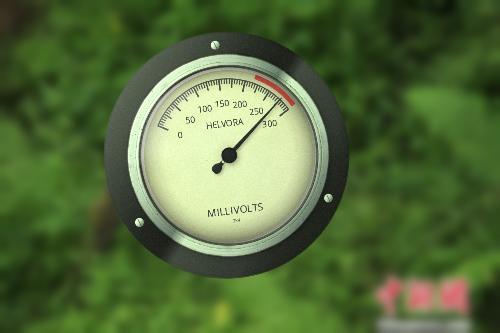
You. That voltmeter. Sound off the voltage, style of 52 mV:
275 mV
